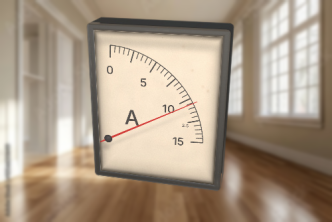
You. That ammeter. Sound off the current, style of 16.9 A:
10.5 A
